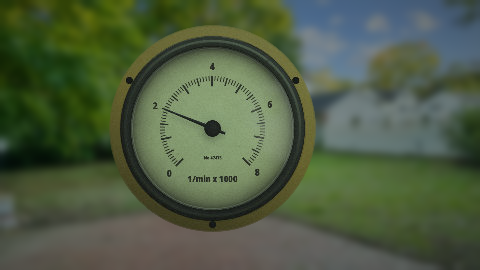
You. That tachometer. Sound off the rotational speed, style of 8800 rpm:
2000 rpm
